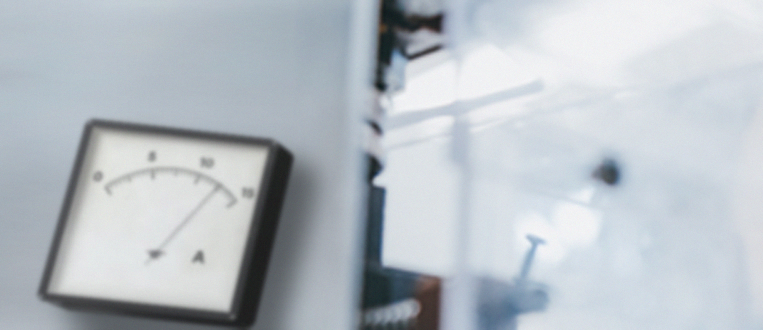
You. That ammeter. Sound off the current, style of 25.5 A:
12.5 A
